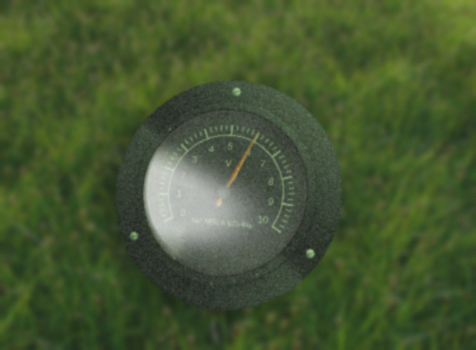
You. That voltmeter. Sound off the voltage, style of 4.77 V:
6 V
